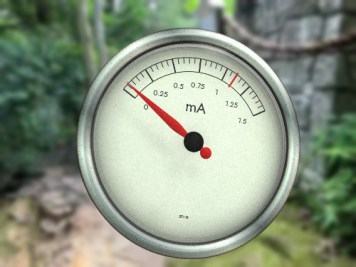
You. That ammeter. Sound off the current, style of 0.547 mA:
0.05 mA
